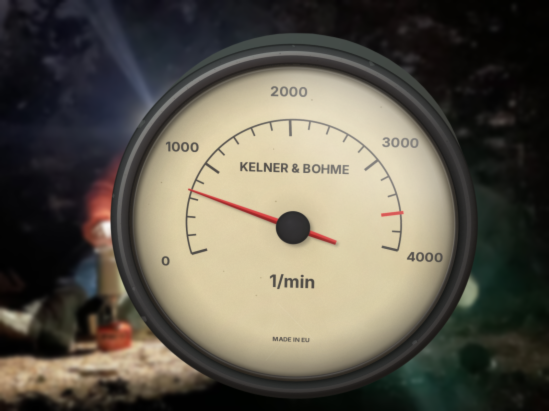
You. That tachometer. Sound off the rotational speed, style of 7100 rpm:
700 rpm
